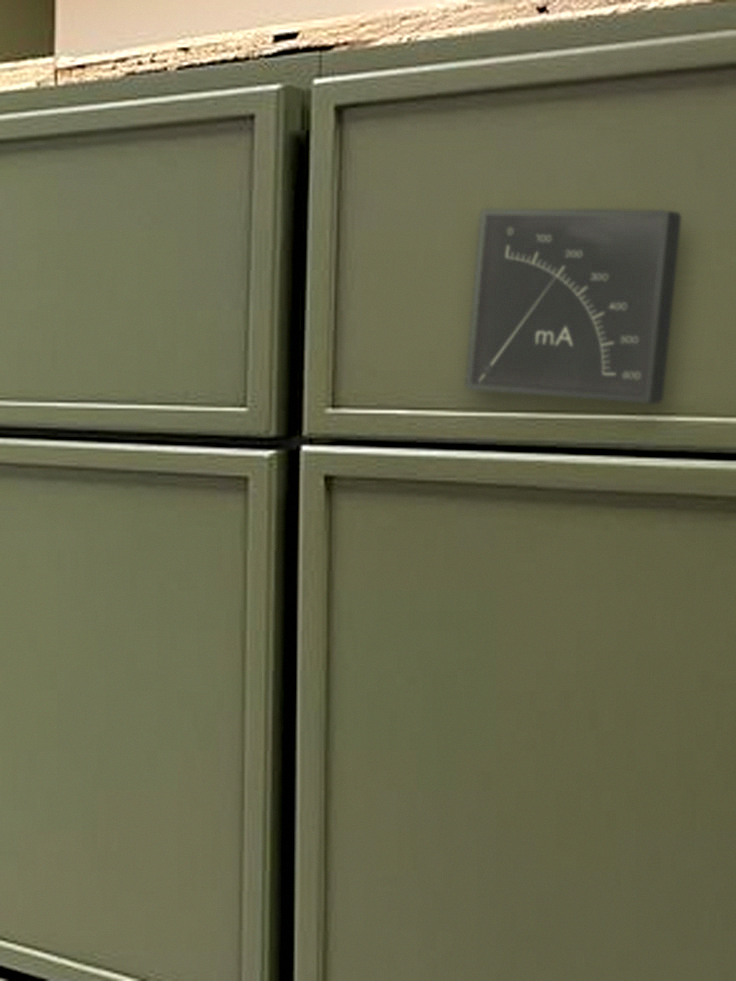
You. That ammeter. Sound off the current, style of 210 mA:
200 mA
